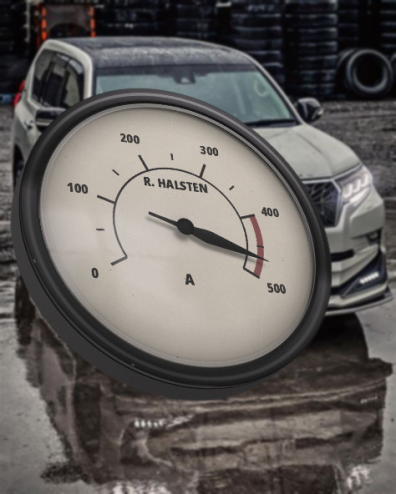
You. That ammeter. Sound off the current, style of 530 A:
475 A
